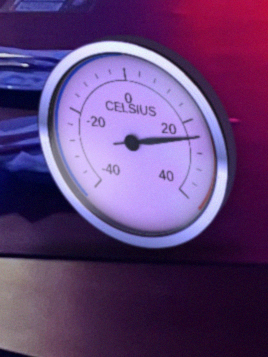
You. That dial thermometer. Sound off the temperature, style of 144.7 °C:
24 °C
